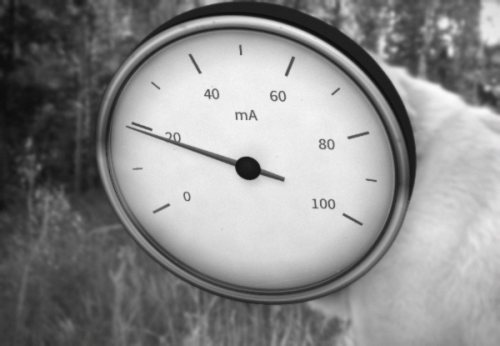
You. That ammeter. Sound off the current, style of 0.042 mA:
20 mA
